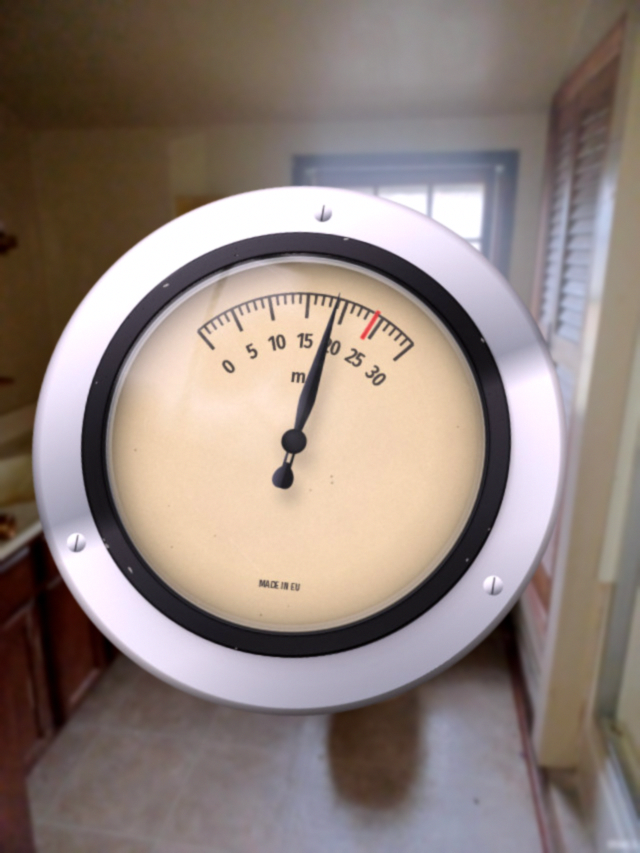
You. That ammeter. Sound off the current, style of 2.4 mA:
19 mA
